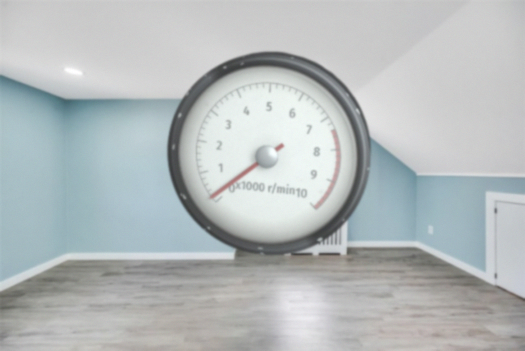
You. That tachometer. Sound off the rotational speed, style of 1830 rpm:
200 rpm
